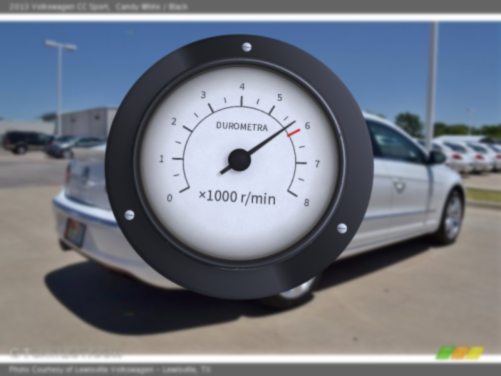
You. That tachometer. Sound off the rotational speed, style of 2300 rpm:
5750 rpm
